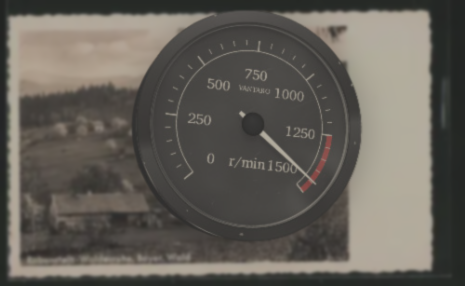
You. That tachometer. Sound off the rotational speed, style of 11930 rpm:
1450 rpm
